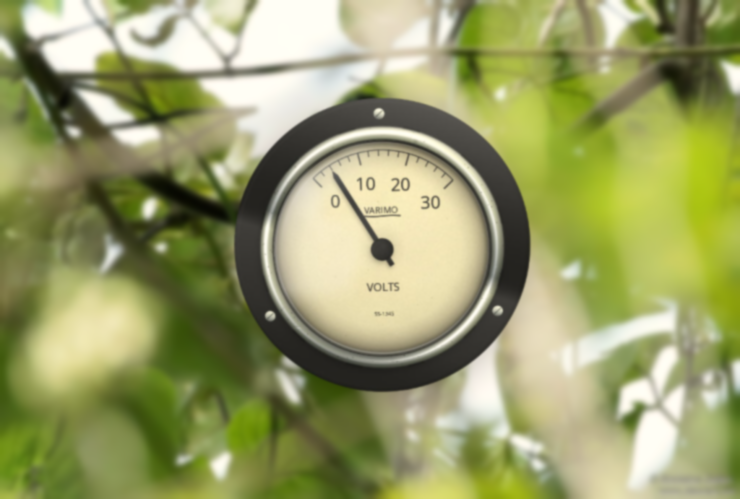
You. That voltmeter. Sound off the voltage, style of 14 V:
4 V
